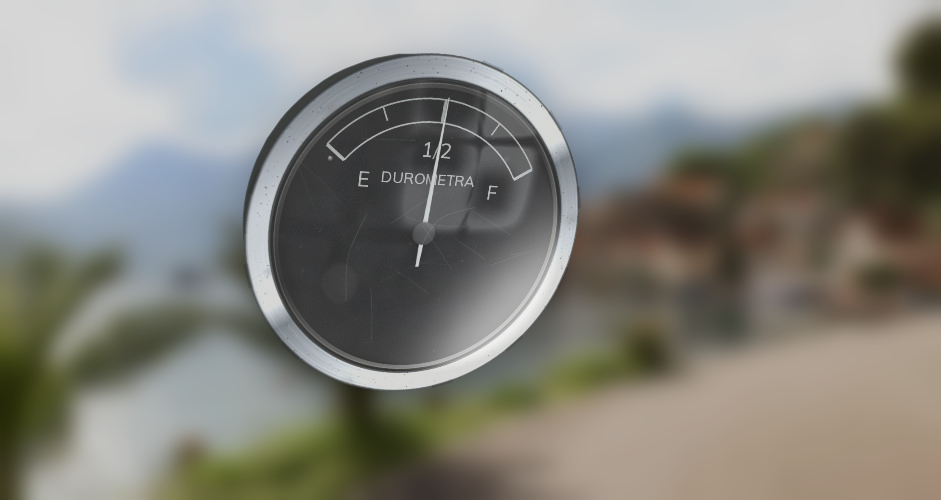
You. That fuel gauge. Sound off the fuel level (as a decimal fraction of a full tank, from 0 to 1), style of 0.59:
0.5
